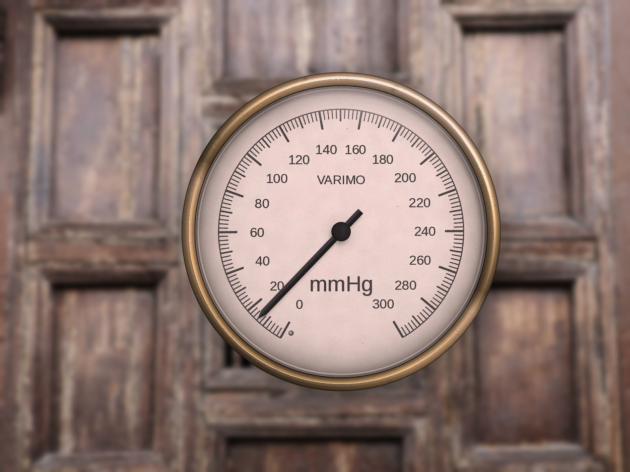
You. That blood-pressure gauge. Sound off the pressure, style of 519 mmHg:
14 mmHg
